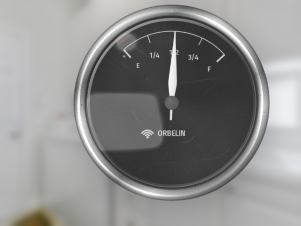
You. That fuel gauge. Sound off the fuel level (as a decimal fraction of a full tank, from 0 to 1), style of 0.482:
0.5
